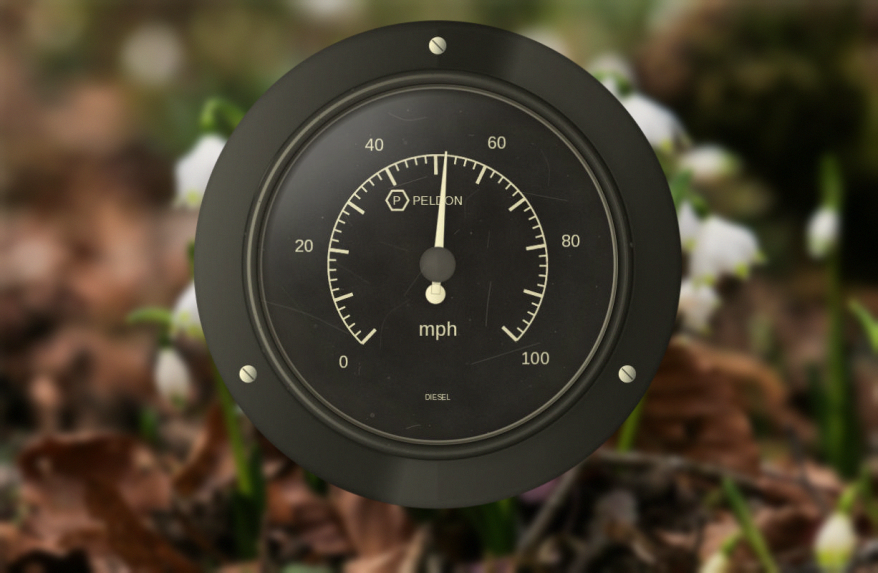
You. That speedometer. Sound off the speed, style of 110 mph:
52 mph
